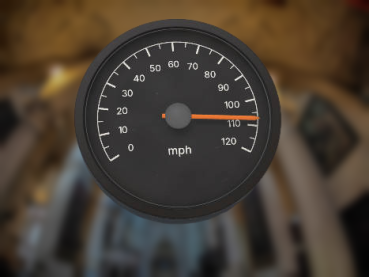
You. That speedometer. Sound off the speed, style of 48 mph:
107.5 mph
